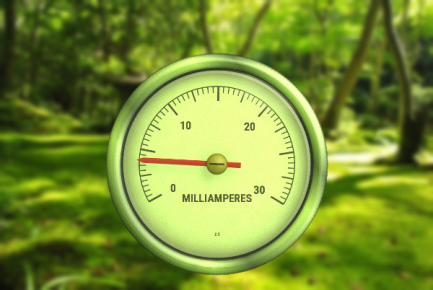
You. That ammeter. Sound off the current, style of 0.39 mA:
4 mA
